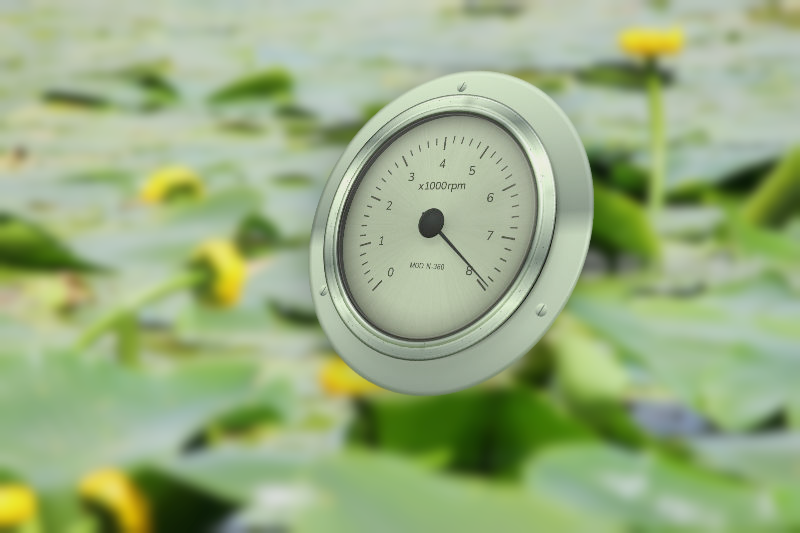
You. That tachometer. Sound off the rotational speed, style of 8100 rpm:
7900 rpm
